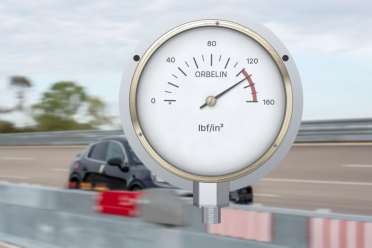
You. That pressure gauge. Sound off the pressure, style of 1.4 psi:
130 psi
